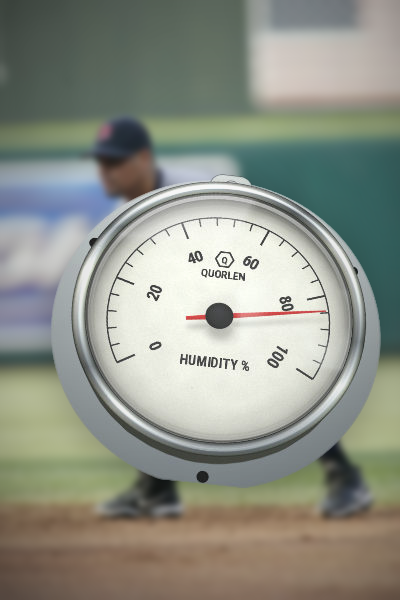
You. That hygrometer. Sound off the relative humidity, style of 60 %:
84 %
